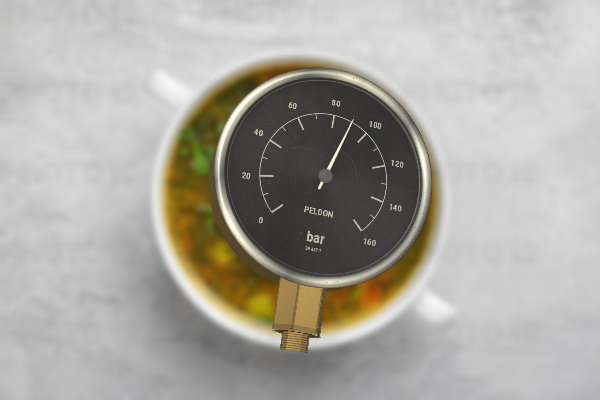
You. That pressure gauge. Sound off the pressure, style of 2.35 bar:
90 bar
